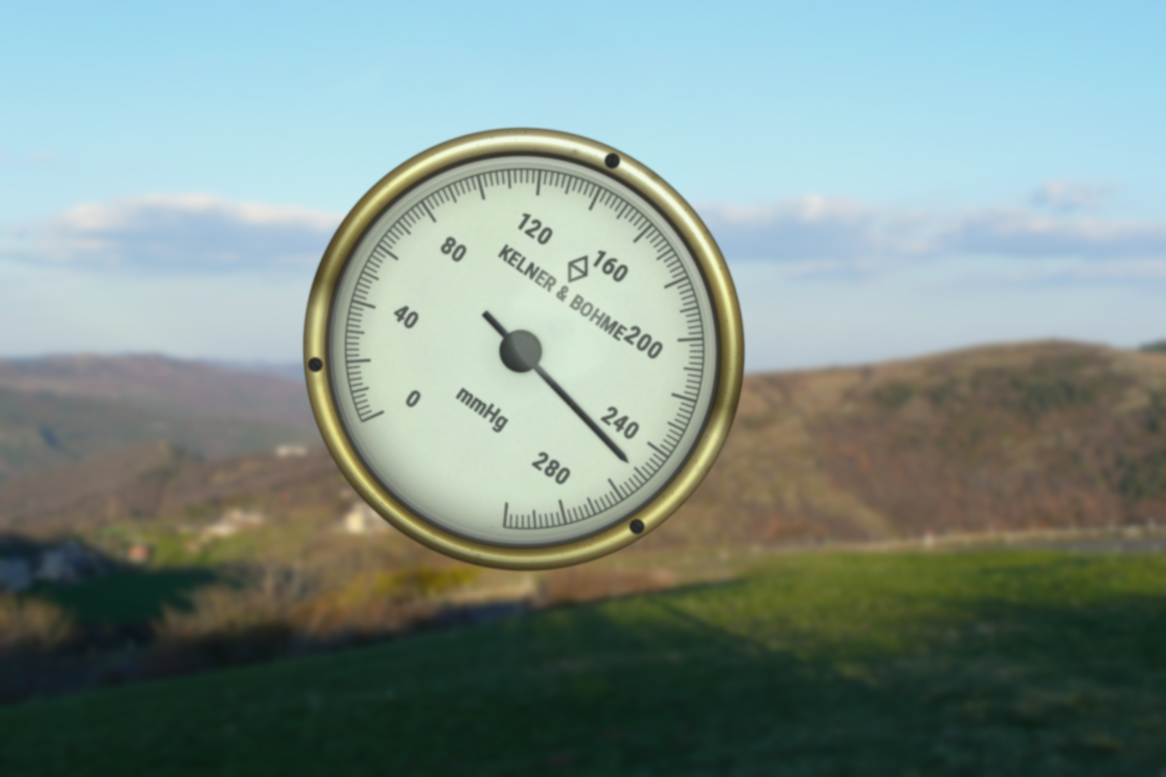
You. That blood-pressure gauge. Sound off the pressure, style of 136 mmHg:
250 mmHg
